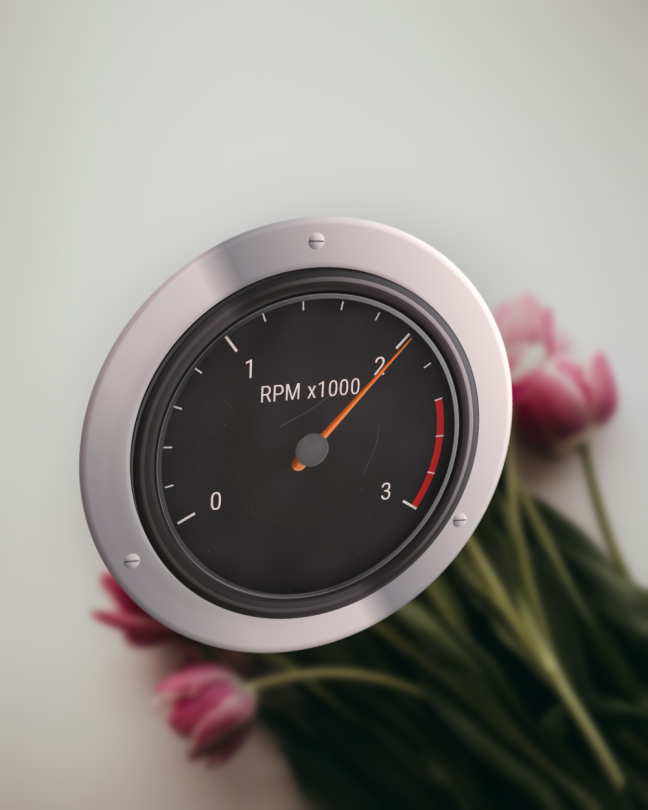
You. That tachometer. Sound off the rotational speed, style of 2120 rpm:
2000 rpm
